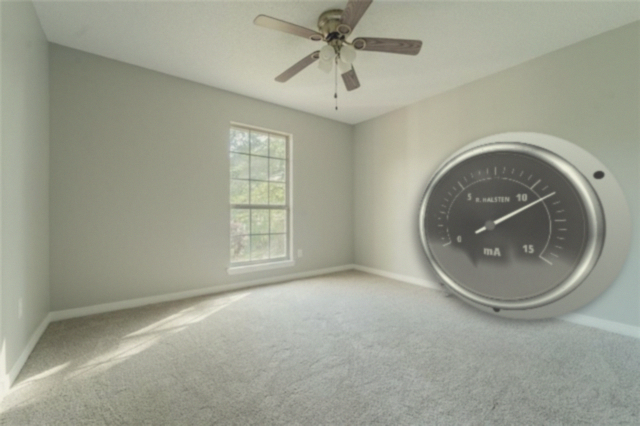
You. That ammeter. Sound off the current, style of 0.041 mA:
11 mA
